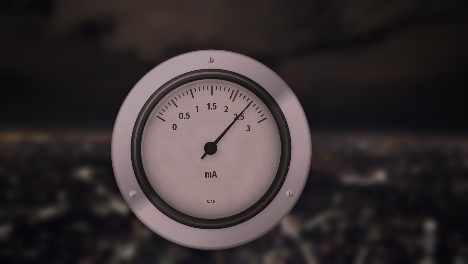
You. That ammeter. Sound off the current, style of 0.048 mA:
2.5 mA
